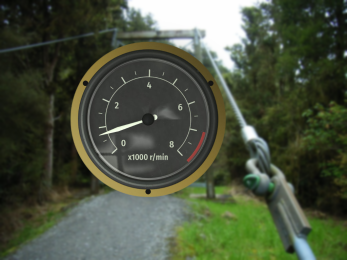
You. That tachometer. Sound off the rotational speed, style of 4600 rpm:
750 rpm
